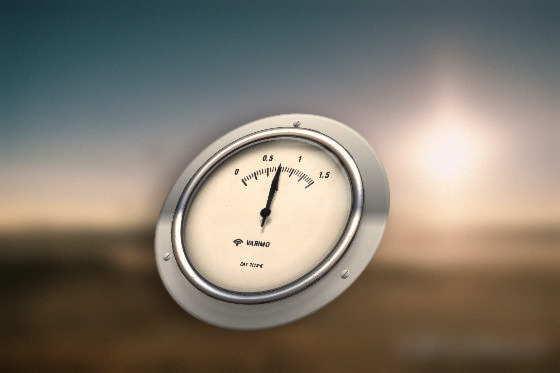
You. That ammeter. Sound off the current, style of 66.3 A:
0.75 A
